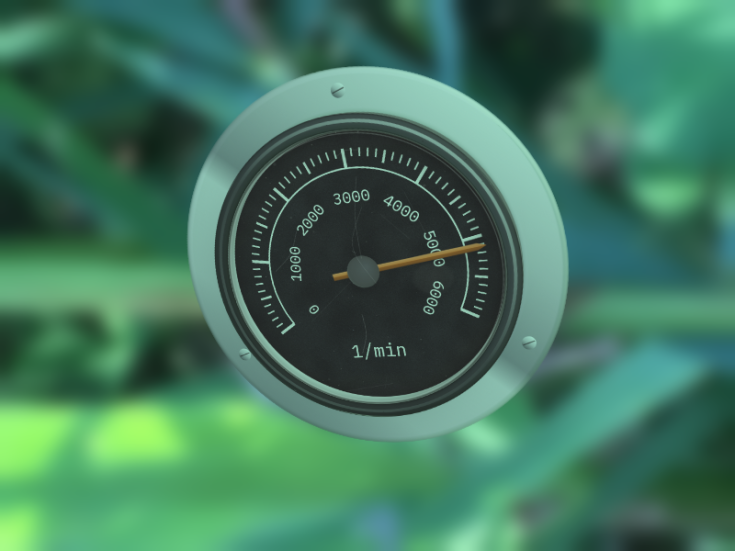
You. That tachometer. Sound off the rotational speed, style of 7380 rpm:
5100 rpm
